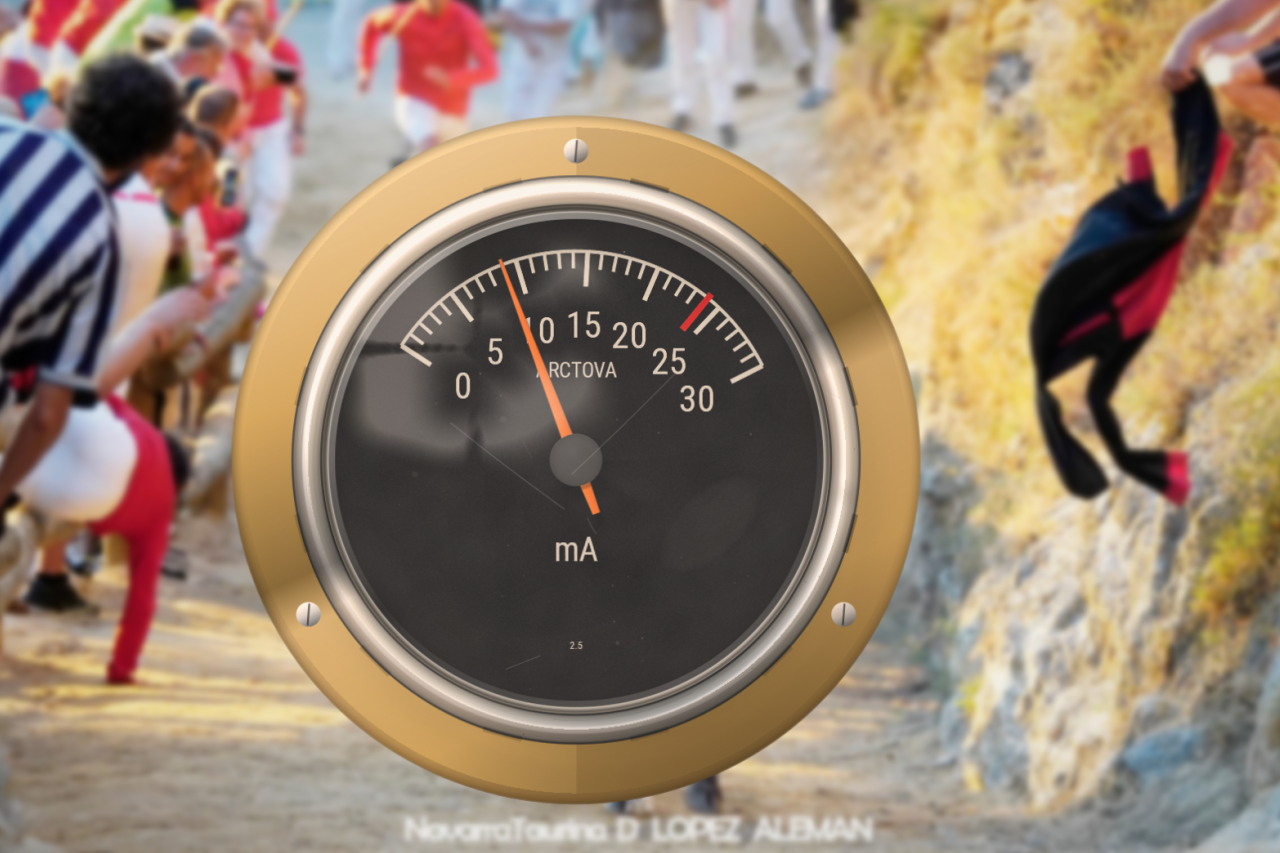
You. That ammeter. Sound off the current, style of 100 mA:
9 mA
